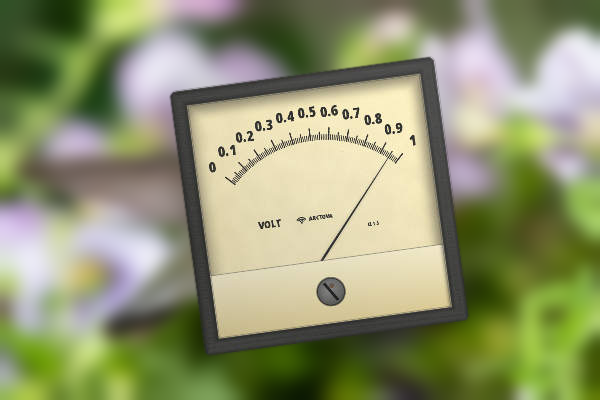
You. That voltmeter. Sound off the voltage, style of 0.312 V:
0.95 V
